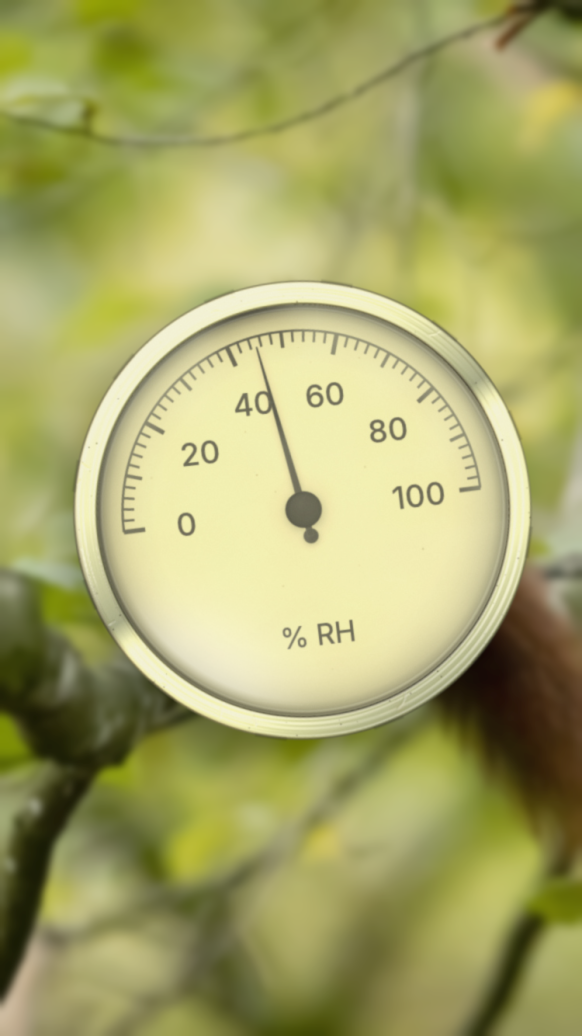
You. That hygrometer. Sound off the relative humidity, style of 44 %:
45 %
